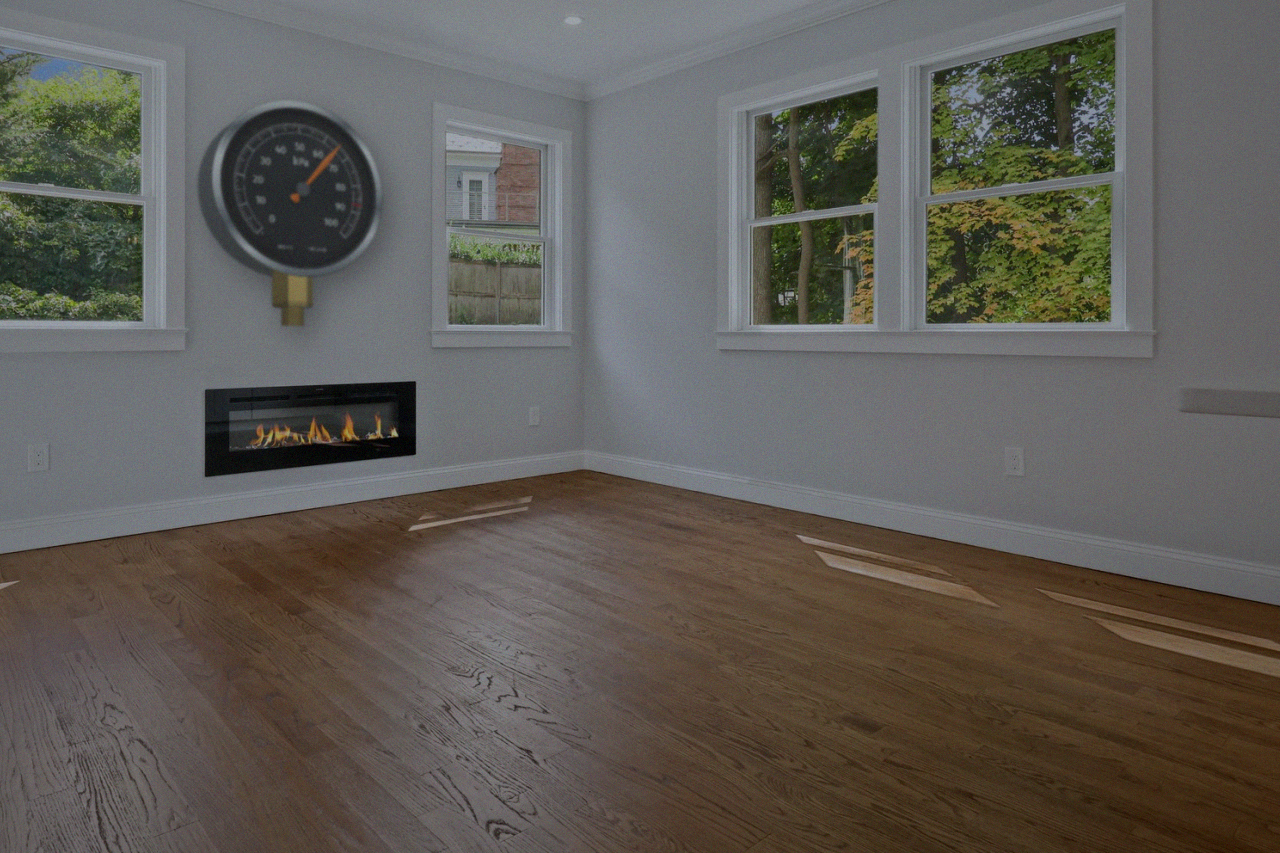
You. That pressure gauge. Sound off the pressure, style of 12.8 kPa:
65 kPa
